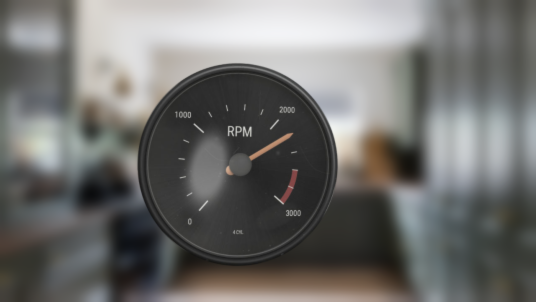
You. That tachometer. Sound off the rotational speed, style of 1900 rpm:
2200 rpm
